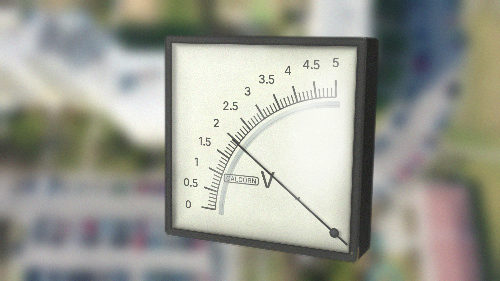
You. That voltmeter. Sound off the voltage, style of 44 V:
2 V
